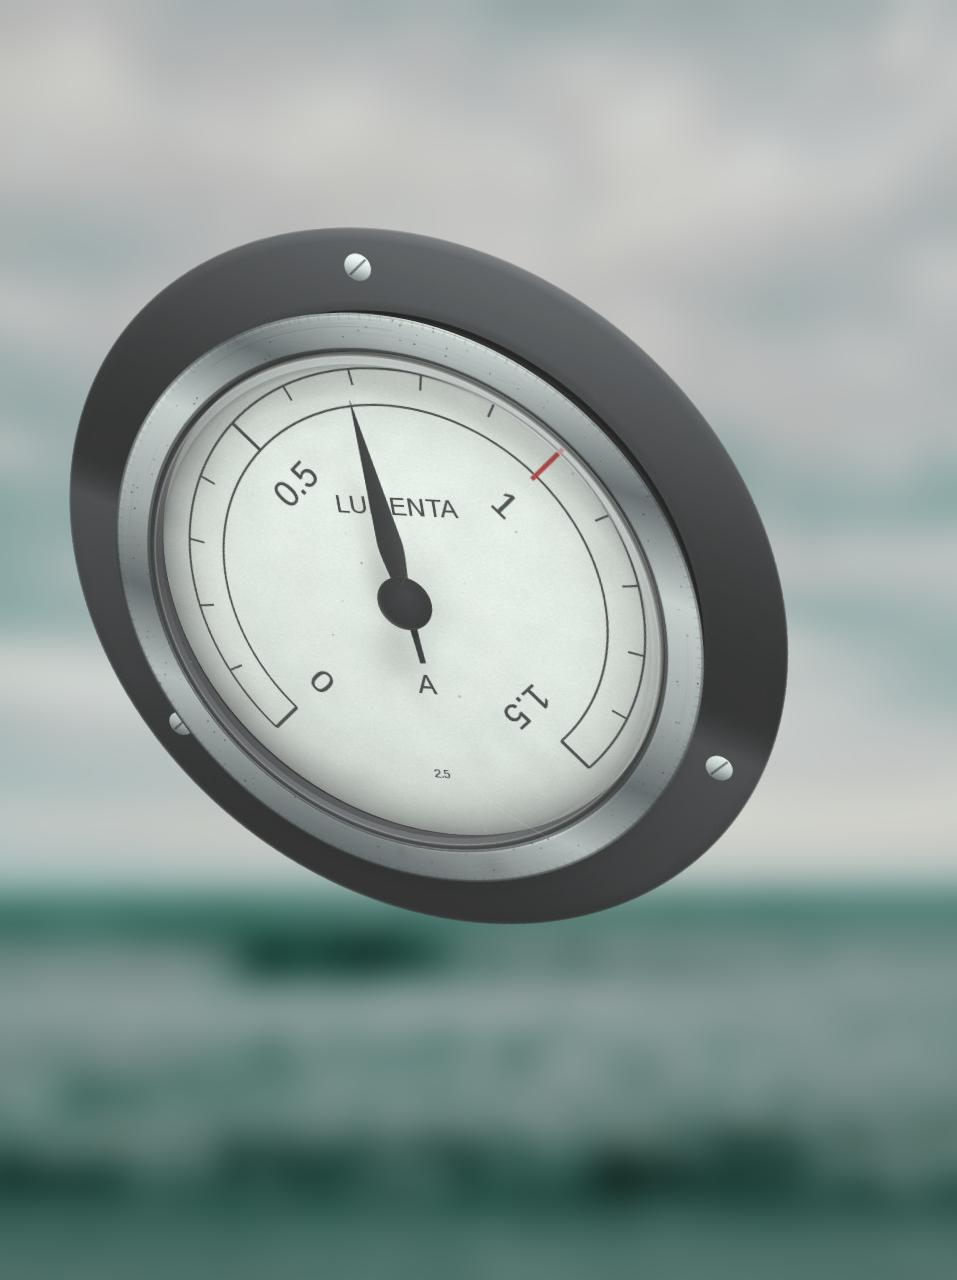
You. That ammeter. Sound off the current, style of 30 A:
0.7 A
